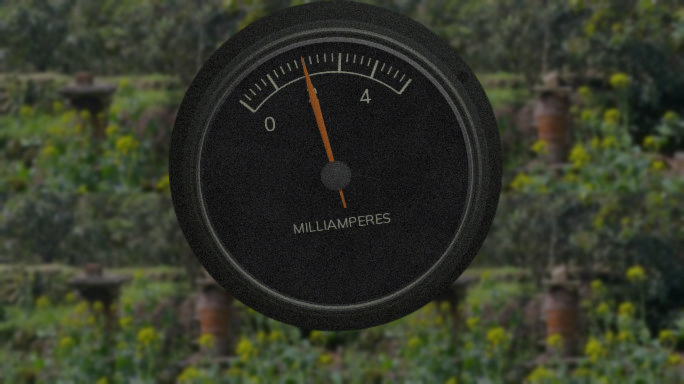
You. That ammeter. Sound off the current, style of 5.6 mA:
2 mA
